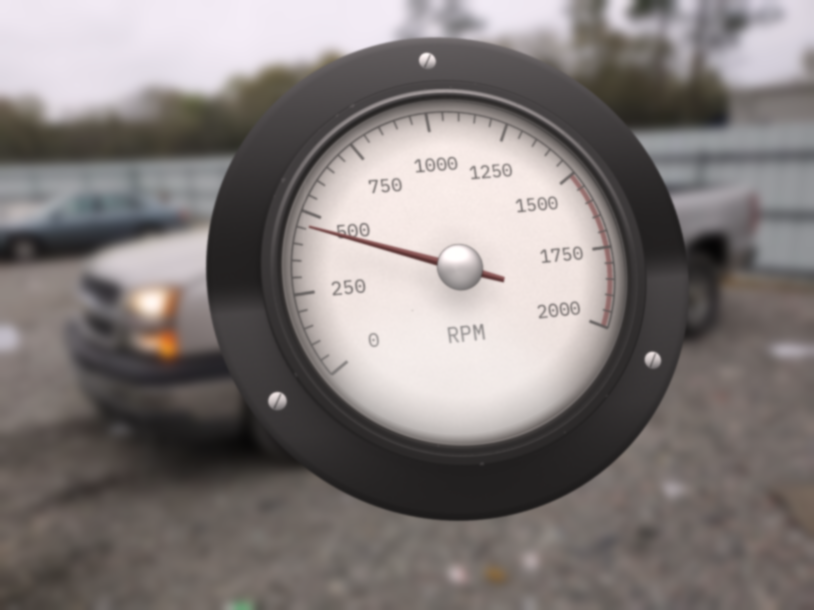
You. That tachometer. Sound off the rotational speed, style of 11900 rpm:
450 rpm
